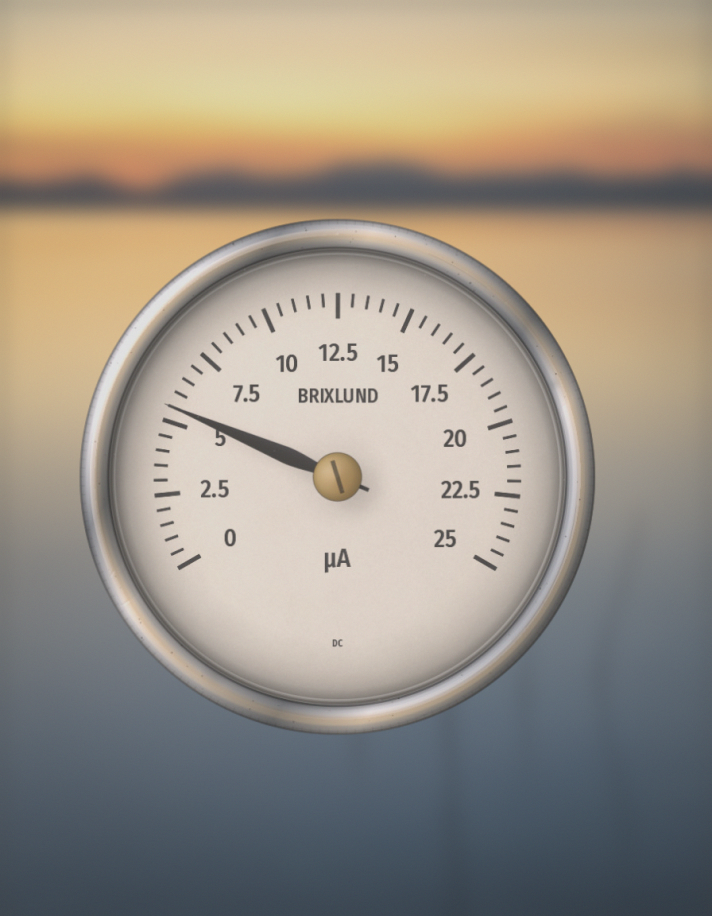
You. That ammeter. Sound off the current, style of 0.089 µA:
5.5 µA
